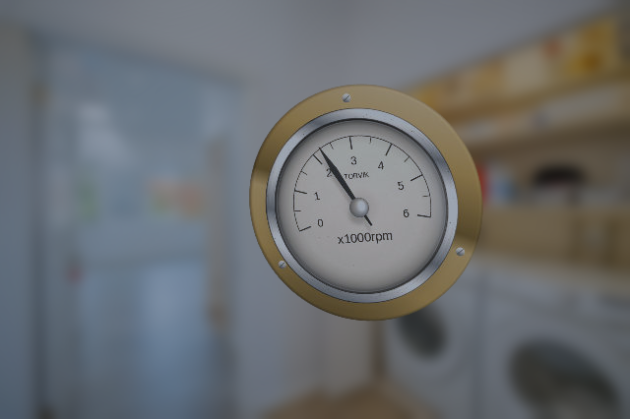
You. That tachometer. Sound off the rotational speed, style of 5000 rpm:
2250 rpm
